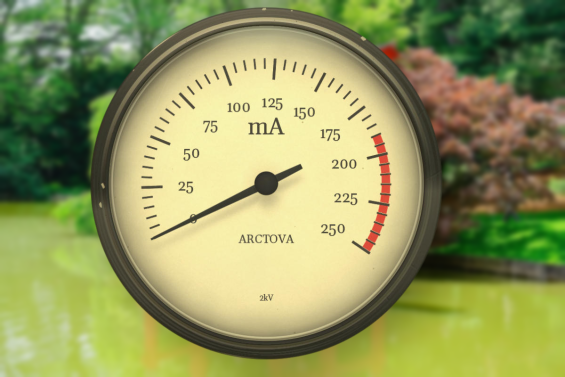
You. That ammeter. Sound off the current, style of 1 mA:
0 mA
